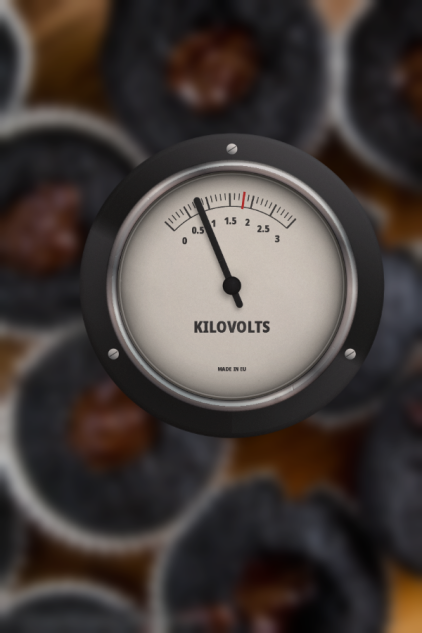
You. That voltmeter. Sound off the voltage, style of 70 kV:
0.8 kV
